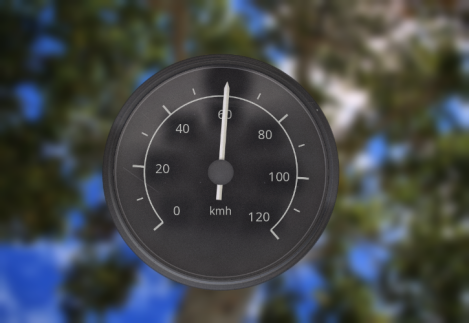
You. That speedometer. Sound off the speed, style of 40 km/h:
60 km/h
